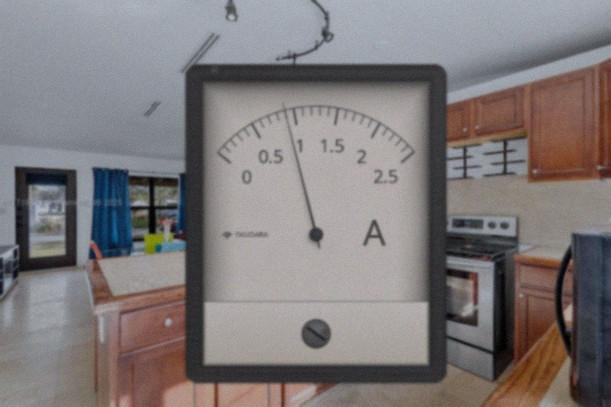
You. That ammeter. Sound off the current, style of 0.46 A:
0.9 A
